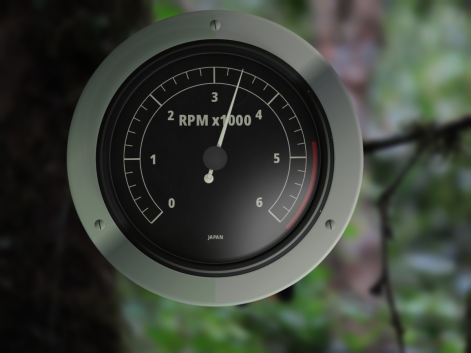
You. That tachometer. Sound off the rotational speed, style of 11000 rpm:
3400 rpm
